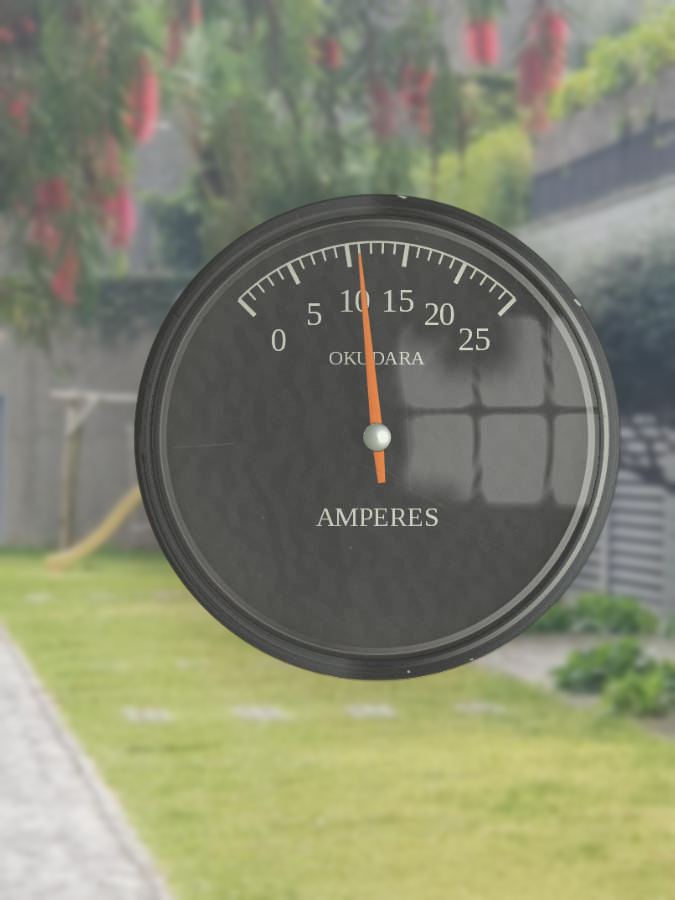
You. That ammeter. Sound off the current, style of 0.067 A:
11 A
